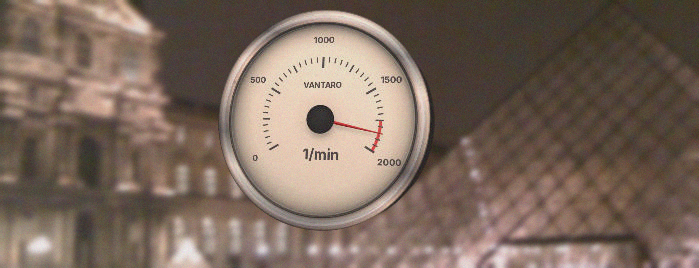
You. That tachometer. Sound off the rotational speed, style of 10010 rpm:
1850 rpm
